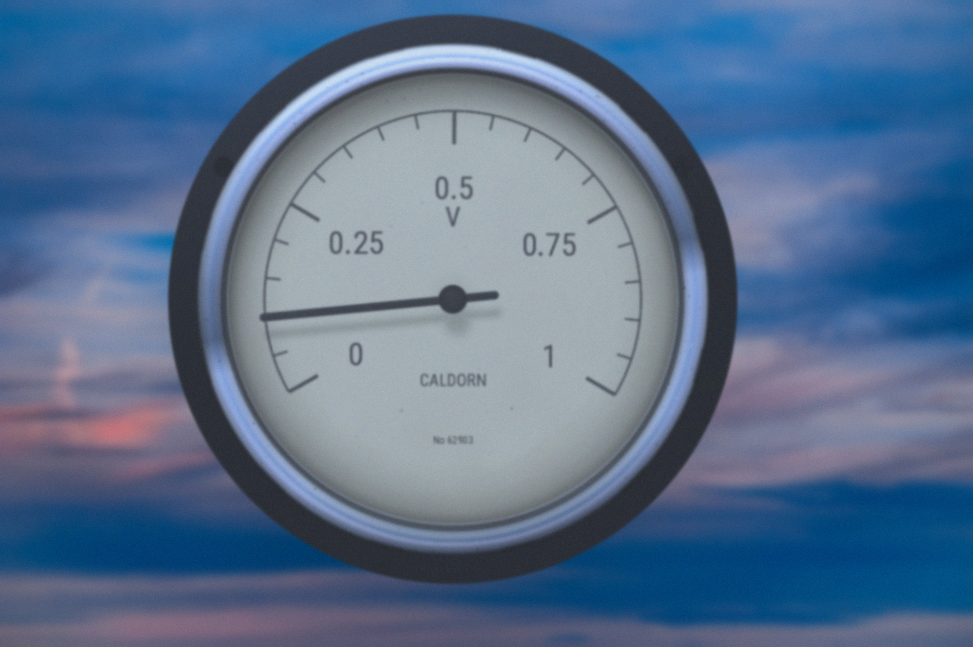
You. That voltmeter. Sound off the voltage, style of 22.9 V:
0.1 V
